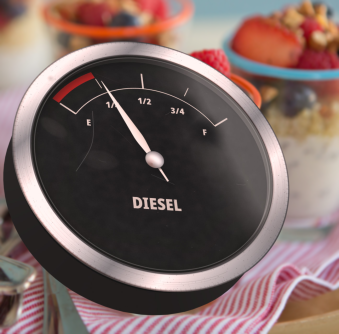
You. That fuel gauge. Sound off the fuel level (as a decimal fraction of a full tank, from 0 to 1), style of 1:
0.25
